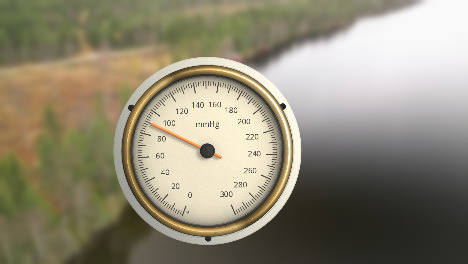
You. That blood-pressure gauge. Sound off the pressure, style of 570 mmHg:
90 mmHg
